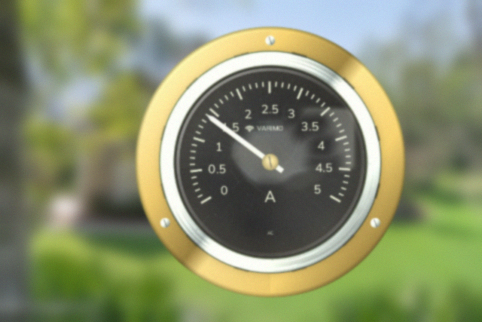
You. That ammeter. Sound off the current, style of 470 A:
1.4 A
